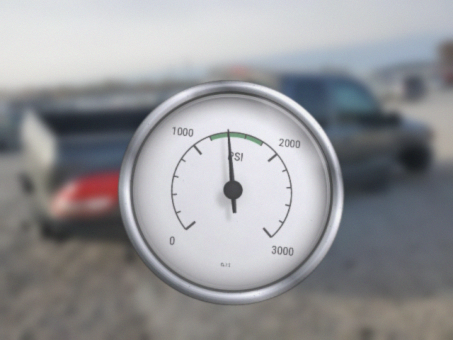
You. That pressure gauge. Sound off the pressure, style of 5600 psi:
1400 psi
